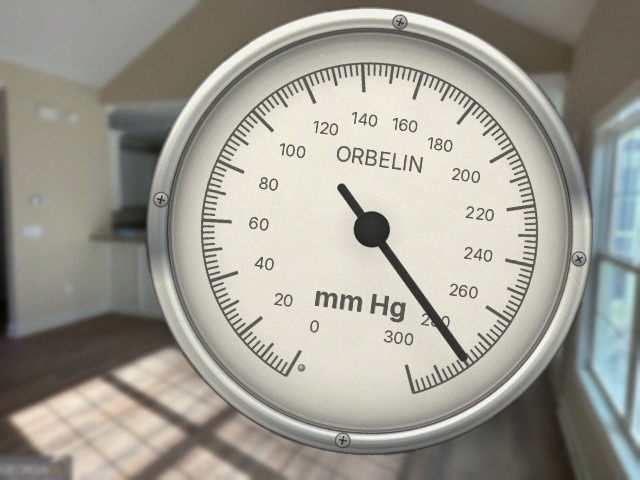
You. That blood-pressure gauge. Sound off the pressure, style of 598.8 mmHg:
280 mmHg
